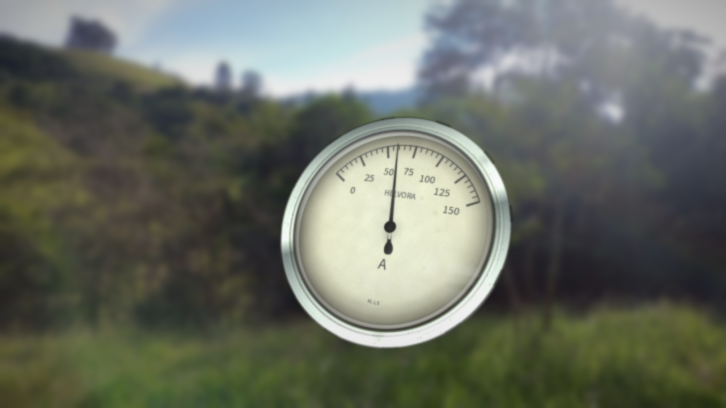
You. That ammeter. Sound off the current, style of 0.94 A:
60 A
